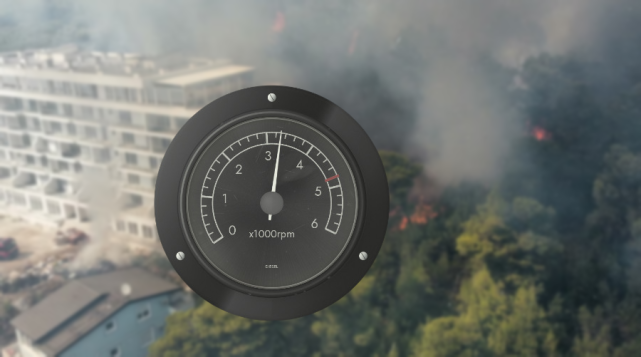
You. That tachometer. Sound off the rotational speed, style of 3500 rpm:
3300 rpm
